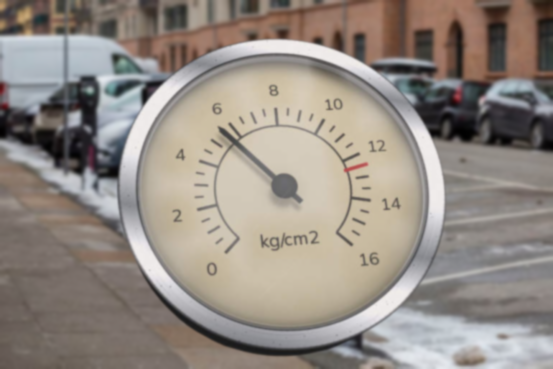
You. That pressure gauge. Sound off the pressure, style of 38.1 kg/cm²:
5.5 kg/cm²
